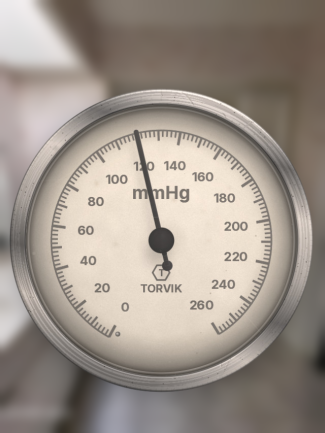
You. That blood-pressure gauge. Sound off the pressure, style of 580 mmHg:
120 mmHg
